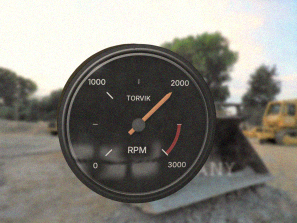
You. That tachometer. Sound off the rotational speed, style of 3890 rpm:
2000 rpm
